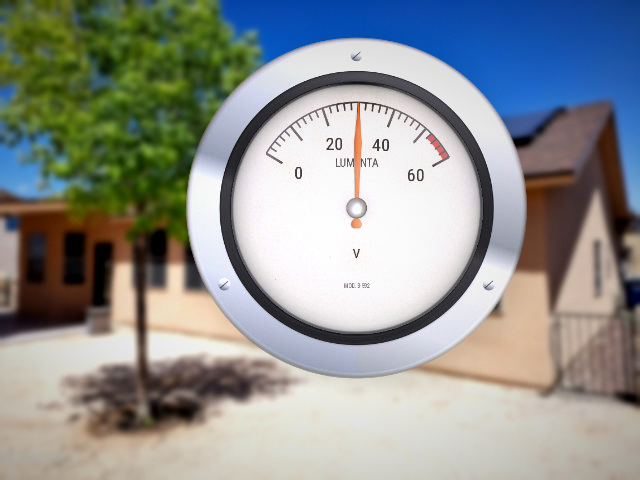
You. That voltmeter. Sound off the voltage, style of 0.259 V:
30 V
